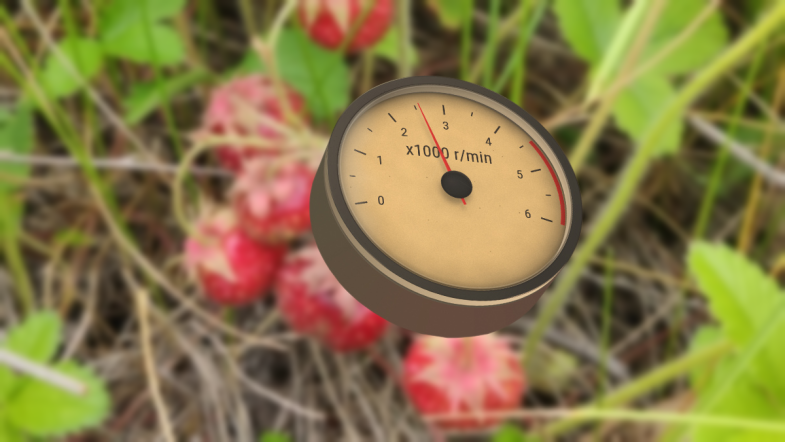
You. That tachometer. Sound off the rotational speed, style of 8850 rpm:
2500 rpm
